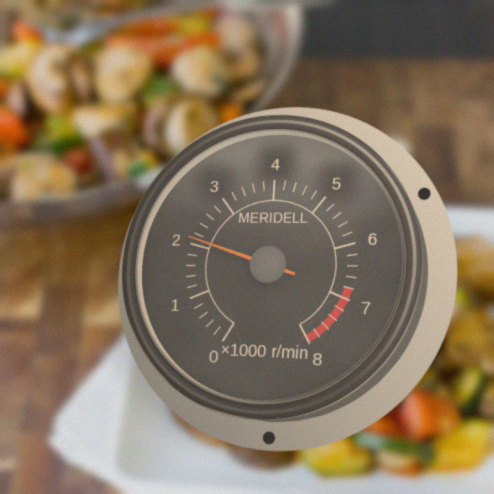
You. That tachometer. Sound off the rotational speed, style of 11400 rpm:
2100 rpm
